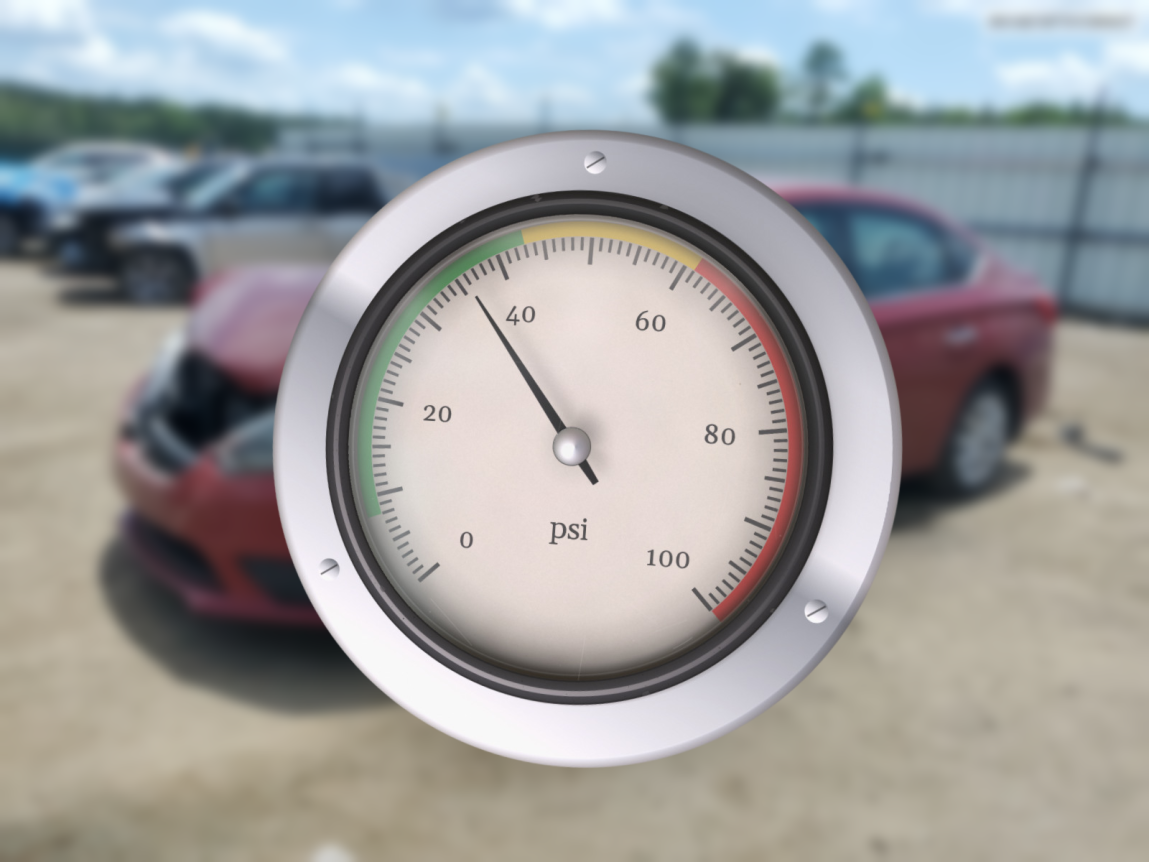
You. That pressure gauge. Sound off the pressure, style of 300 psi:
36 psi
